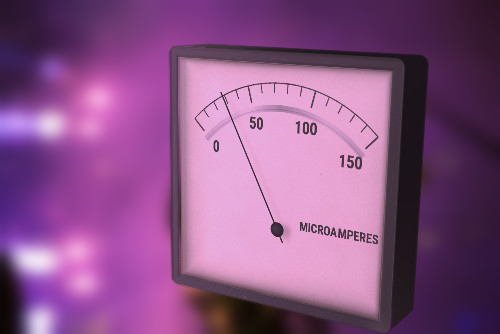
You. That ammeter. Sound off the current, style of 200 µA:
30 µA
